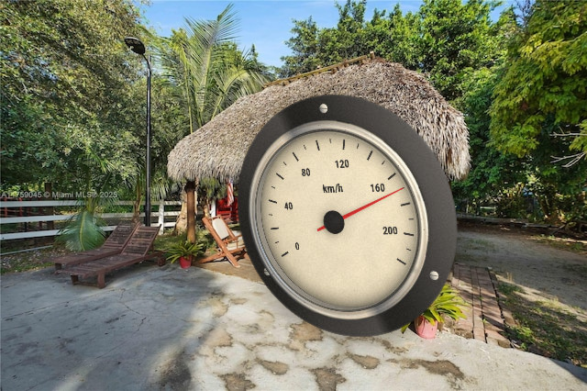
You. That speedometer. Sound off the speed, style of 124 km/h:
170 km/h
